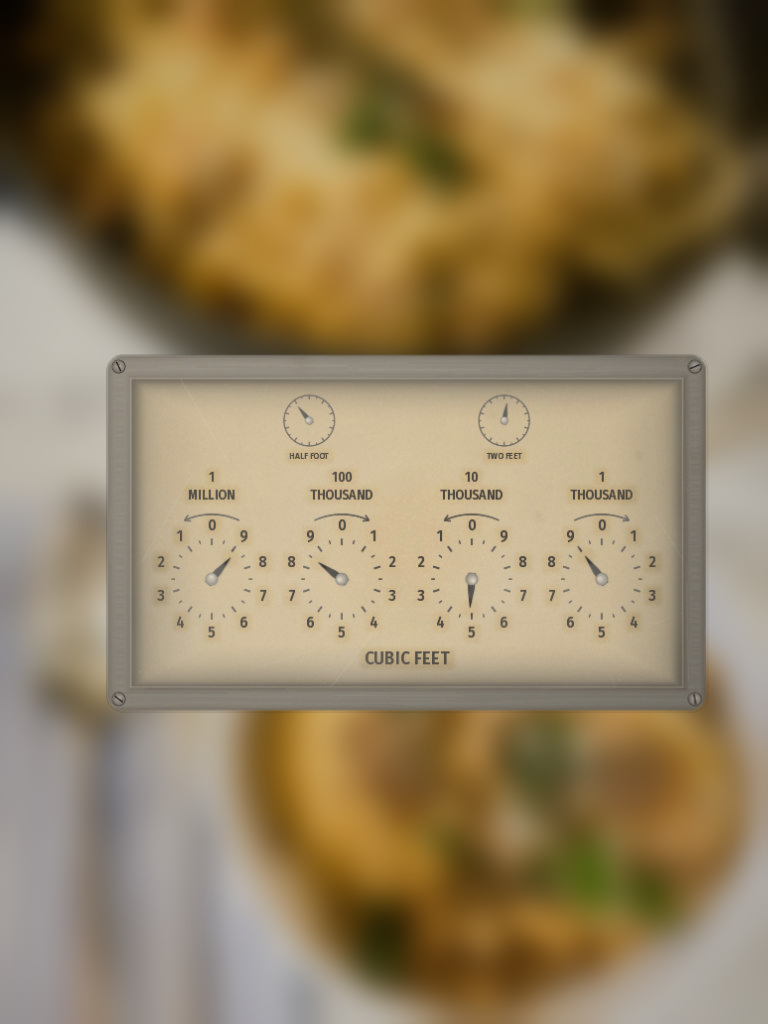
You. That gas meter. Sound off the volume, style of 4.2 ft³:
884900 ft³
